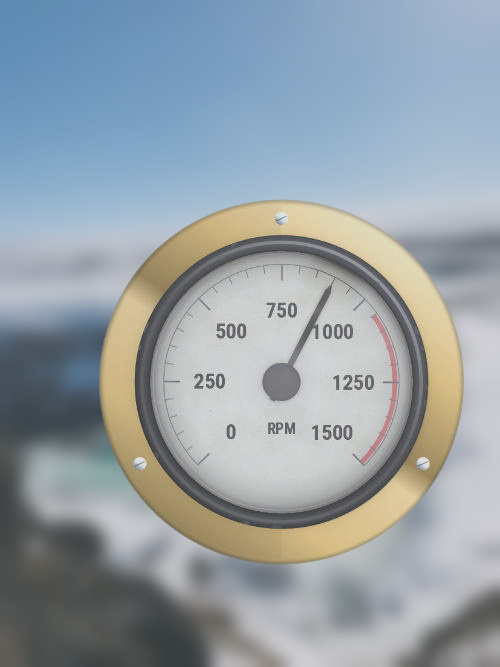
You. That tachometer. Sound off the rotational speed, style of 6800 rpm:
900 rpm
